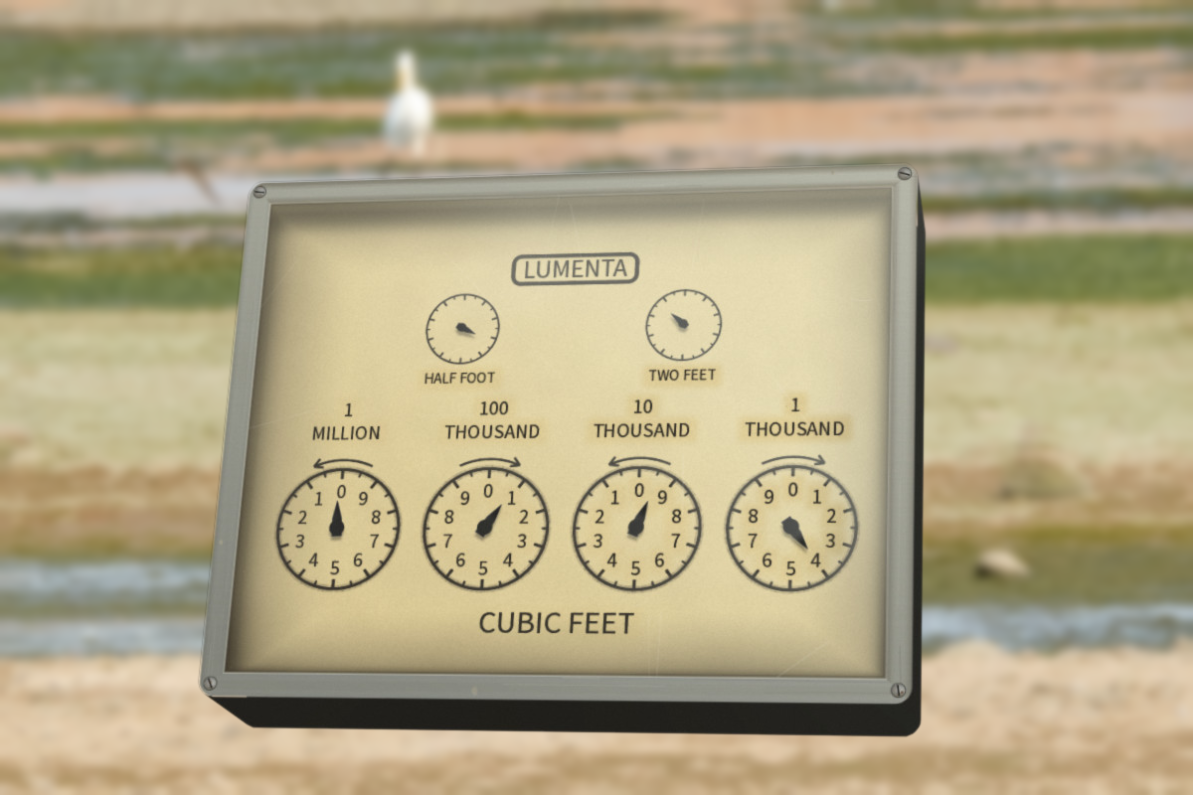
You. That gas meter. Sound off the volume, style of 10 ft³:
9400 ft³
